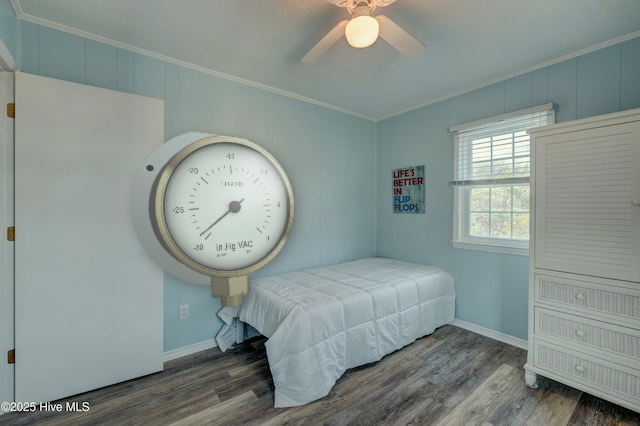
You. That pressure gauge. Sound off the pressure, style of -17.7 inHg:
-29 inHg
